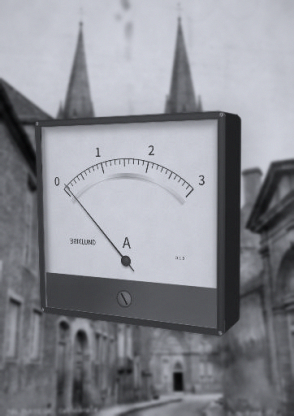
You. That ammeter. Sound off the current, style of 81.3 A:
0.1 A
